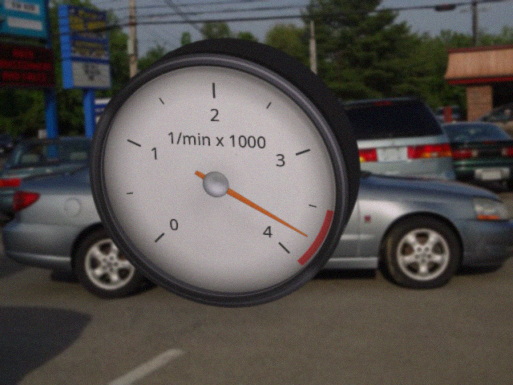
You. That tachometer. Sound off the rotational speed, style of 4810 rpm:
3750 rpm
